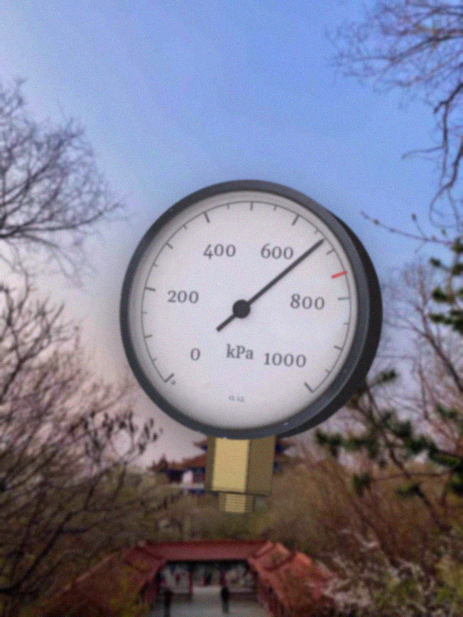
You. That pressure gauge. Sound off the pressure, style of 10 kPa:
675 kPa
